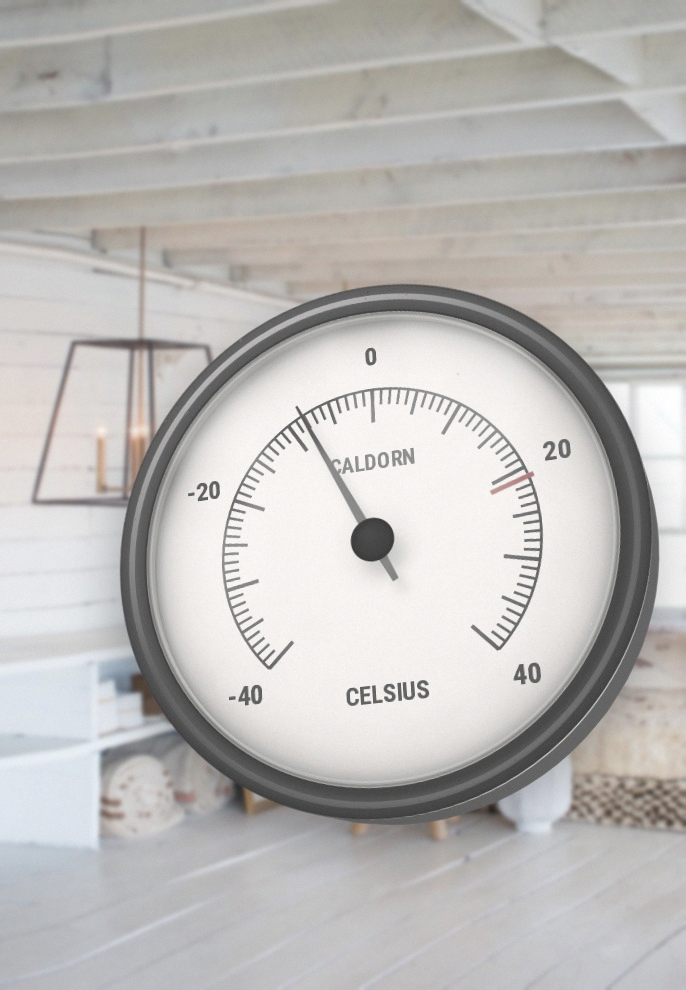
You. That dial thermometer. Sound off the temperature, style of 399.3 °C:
-8 °C
